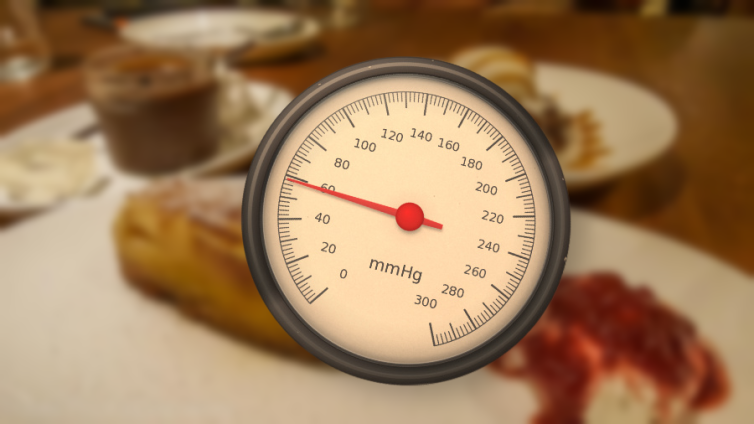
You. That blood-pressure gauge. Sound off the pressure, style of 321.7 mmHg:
58 mmHg
